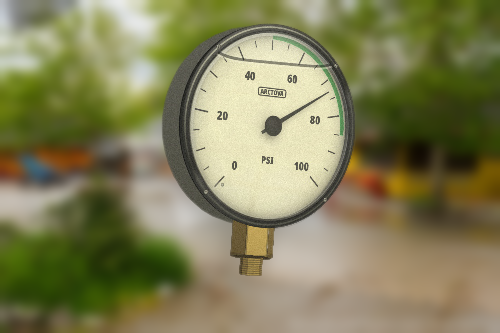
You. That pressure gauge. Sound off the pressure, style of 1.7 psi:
72.5 psi
